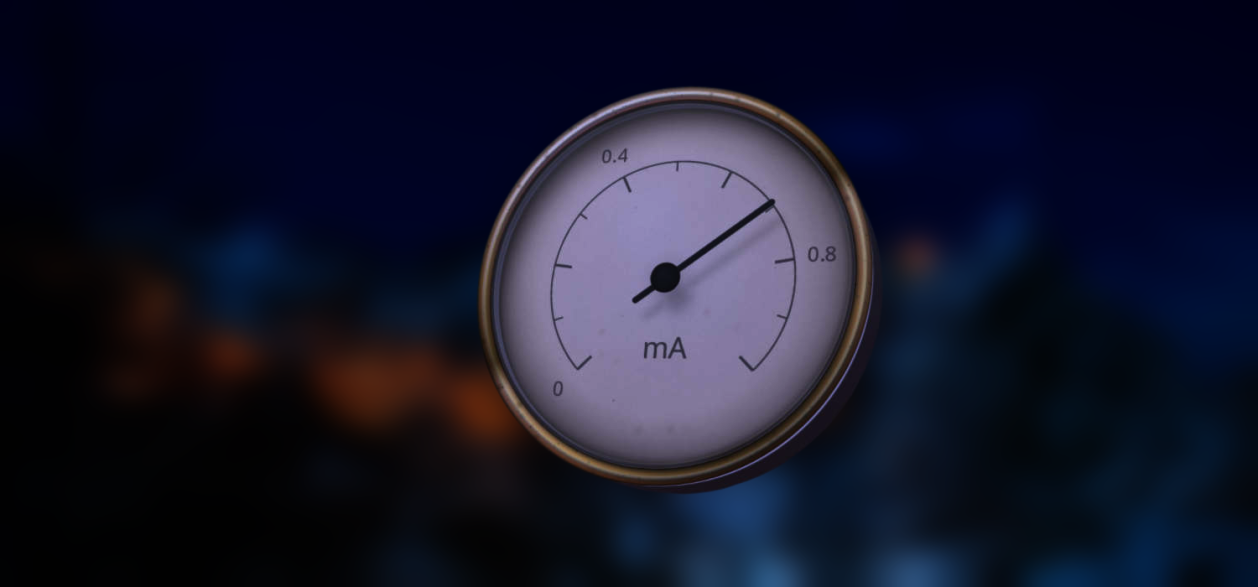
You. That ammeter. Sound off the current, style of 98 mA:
0.7 mA
